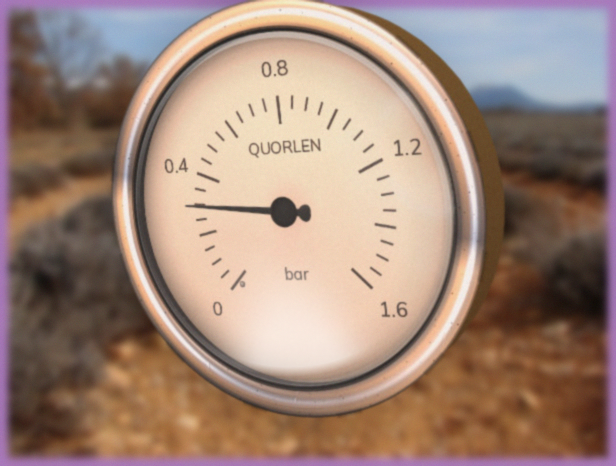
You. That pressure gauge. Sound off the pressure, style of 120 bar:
0.3 bar
